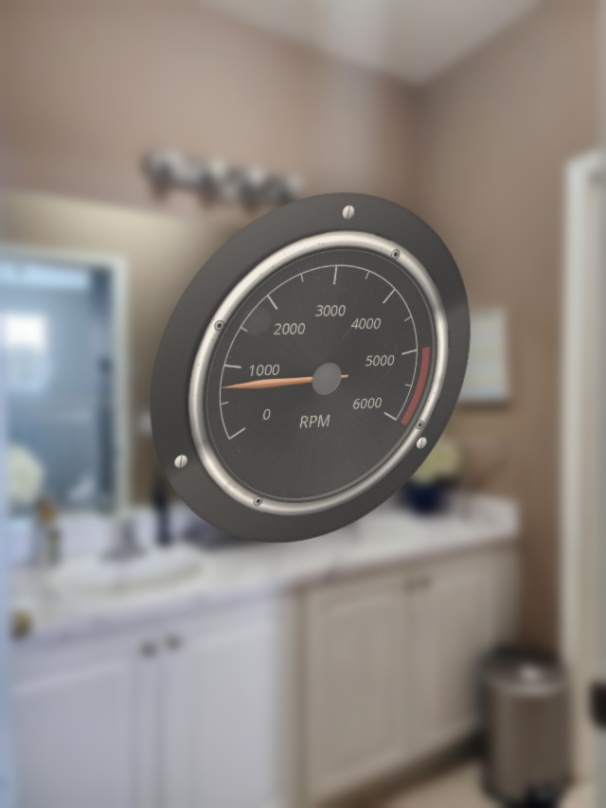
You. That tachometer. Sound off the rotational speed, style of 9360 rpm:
750 rpm
